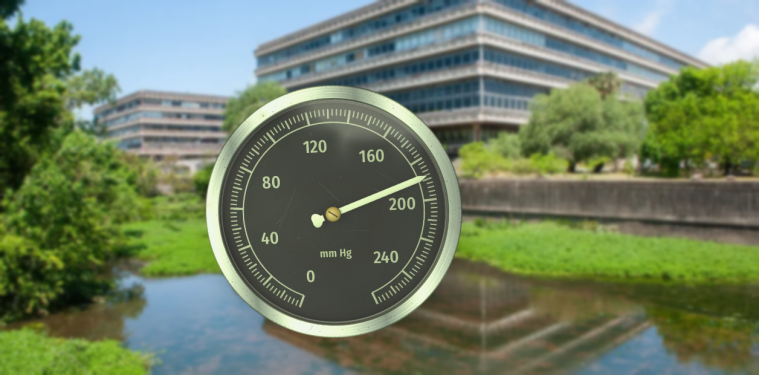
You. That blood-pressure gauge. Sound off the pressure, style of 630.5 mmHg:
188 mmHg
